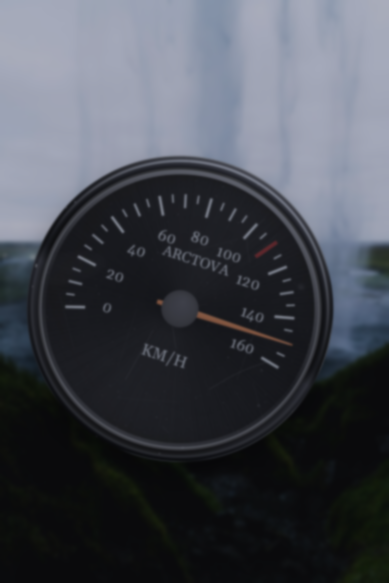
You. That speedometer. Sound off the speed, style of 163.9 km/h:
150 km/h
